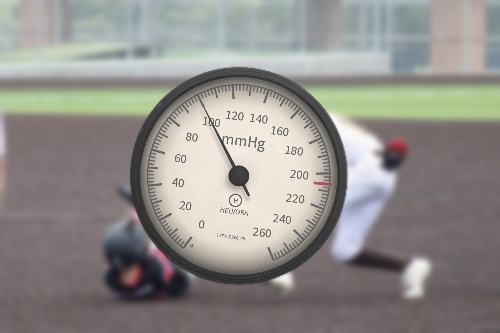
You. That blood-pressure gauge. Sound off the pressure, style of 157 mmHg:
100 mmHg
